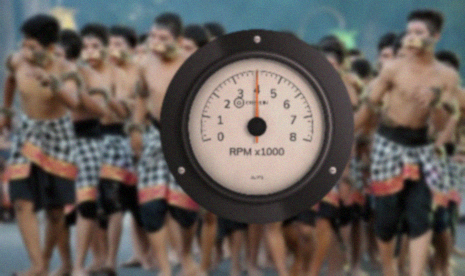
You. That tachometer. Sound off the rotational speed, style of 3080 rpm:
4000 rpm
